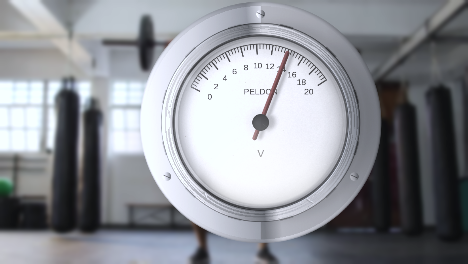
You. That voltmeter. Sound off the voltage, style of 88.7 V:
14 V
